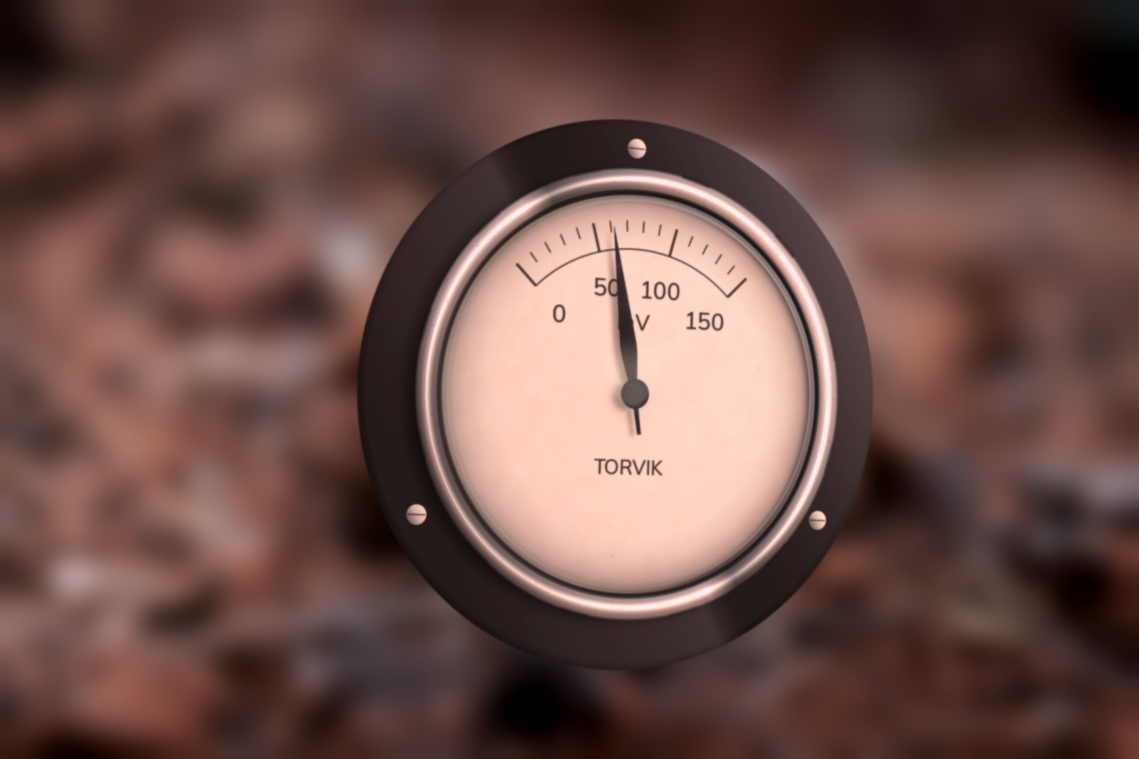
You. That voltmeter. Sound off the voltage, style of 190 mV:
60 mV
